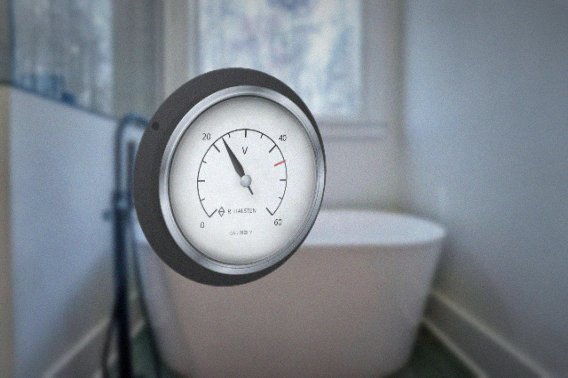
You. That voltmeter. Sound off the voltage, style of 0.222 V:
22.5 V
